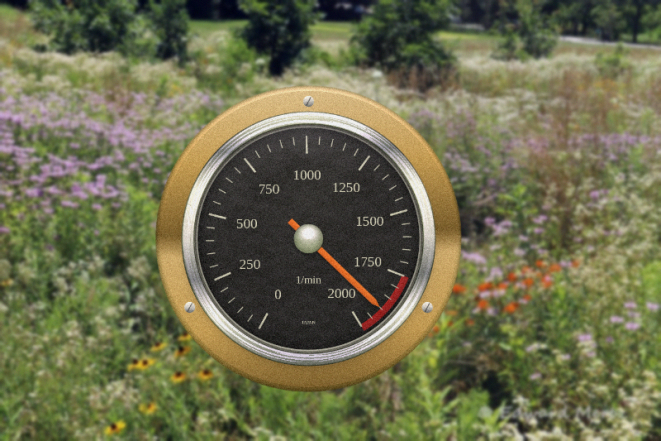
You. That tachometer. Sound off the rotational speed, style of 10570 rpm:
1900 rpm
